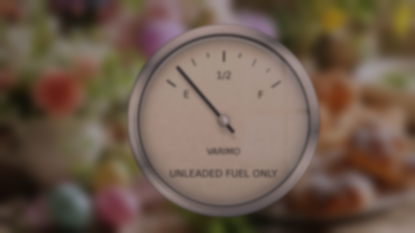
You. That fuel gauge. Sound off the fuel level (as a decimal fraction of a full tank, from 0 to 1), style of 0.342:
0.125
